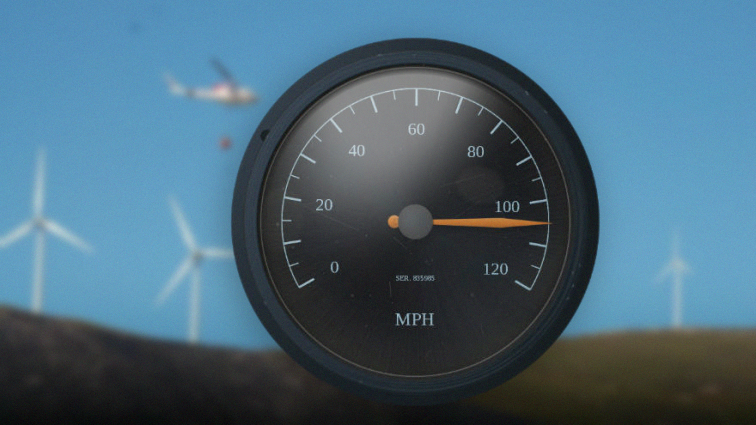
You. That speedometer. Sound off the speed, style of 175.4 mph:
105 mph
